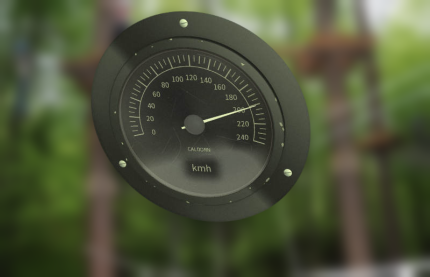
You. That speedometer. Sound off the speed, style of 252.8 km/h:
200 km/h
